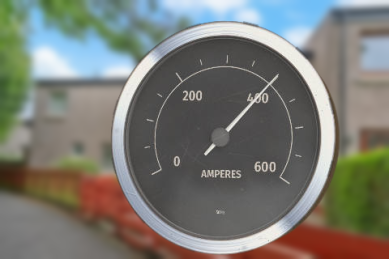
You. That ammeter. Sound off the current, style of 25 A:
400 A
